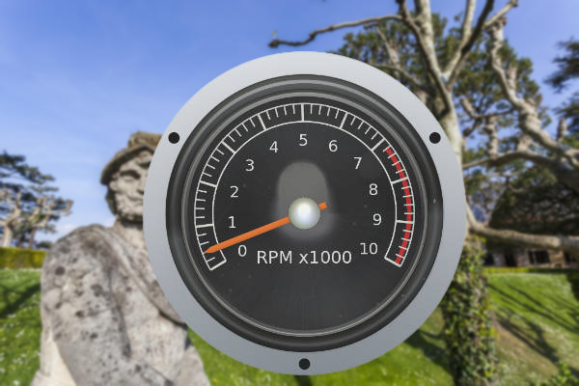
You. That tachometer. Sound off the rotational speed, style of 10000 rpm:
400 rpm
